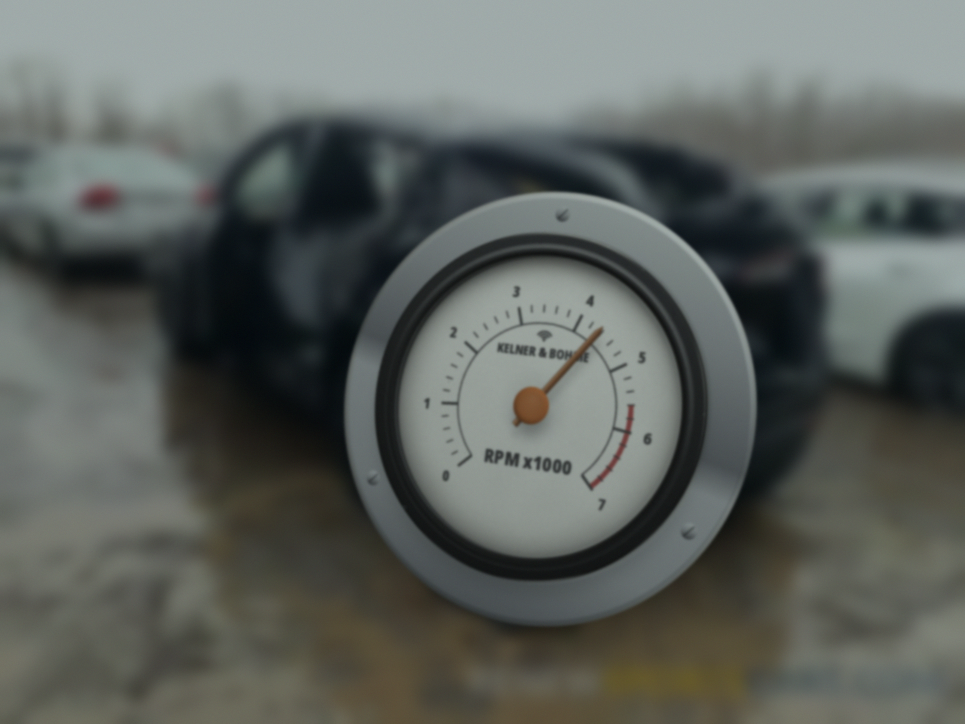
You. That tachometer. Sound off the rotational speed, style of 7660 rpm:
4400 rpm
